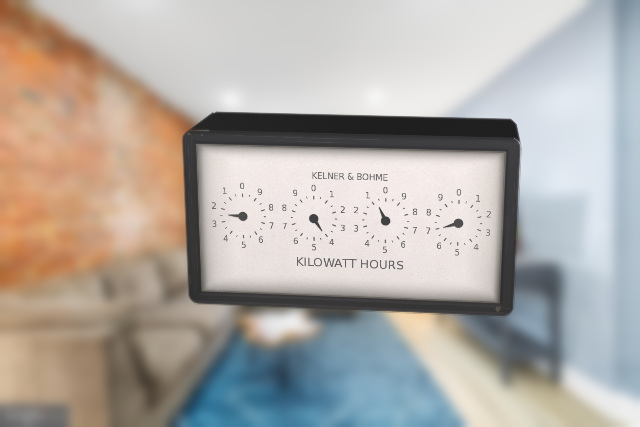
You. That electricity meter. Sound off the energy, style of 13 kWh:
2407 kWh
